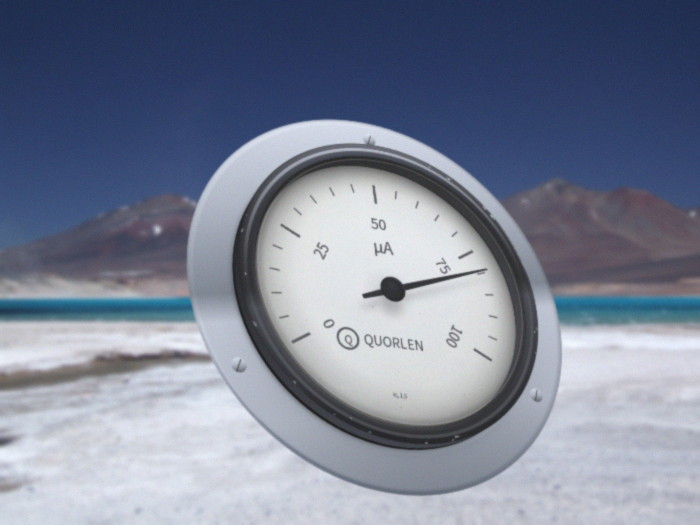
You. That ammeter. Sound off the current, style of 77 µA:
80 µA
